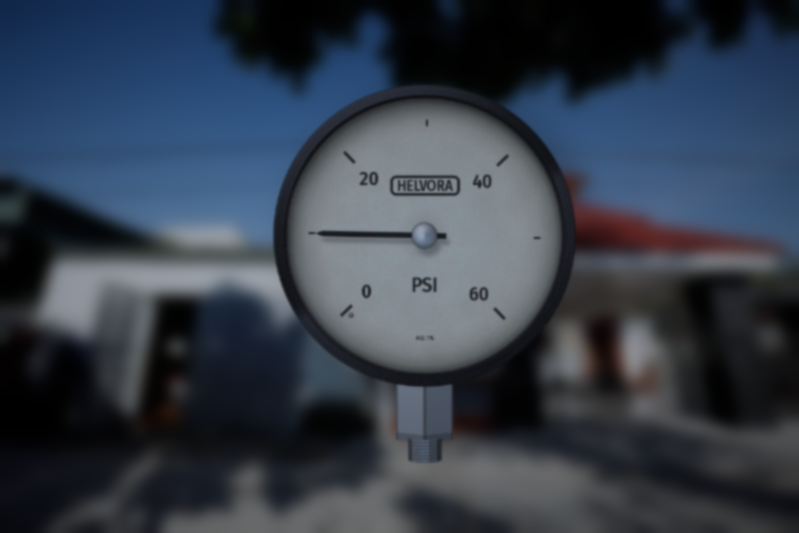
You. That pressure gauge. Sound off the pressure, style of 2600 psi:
10 psi
